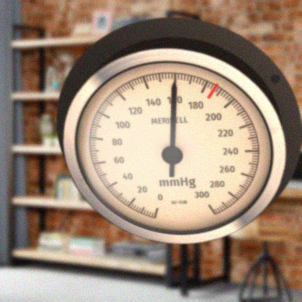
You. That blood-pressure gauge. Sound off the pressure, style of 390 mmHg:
160 mmHg
